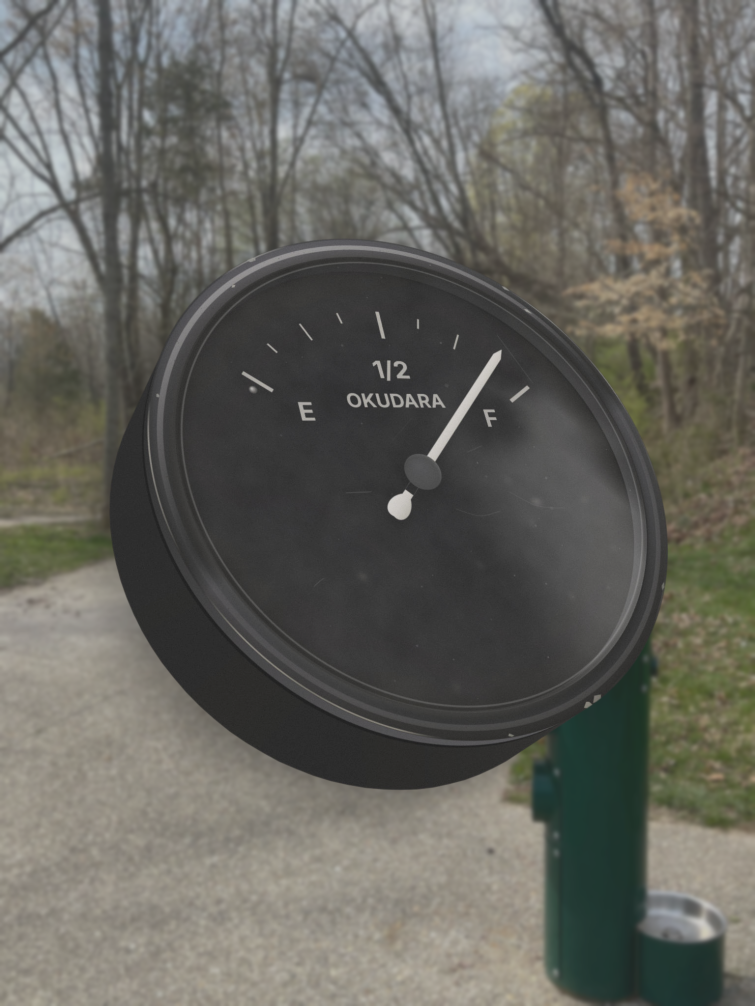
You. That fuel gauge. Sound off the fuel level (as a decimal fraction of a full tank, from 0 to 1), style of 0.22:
0.875
